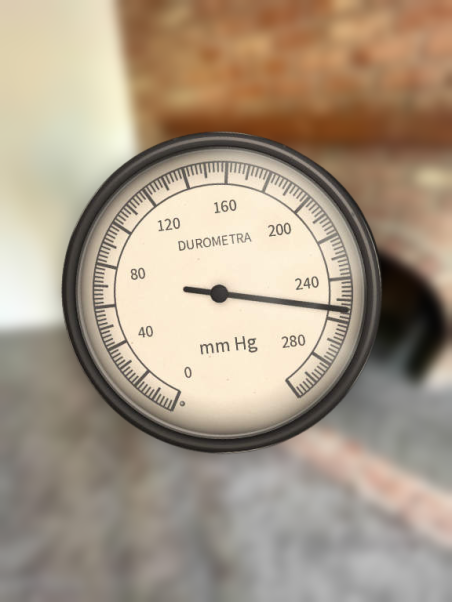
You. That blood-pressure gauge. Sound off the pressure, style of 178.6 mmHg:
254 mmHg
